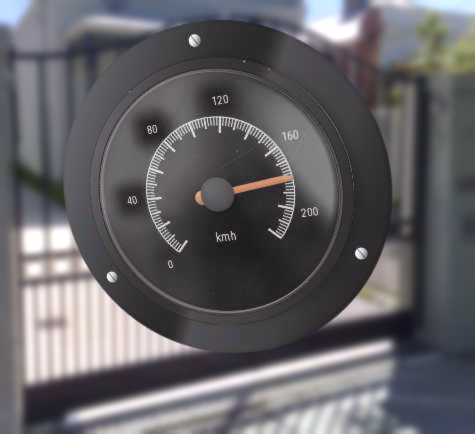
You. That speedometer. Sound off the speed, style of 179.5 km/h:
180 km/h
